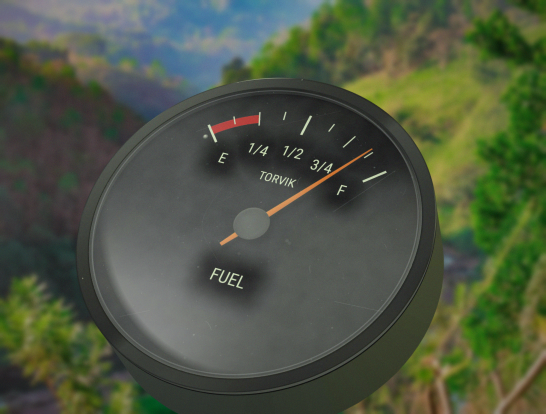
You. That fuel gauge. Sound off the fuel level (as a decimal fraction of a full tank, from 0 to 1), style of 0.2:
0.875
